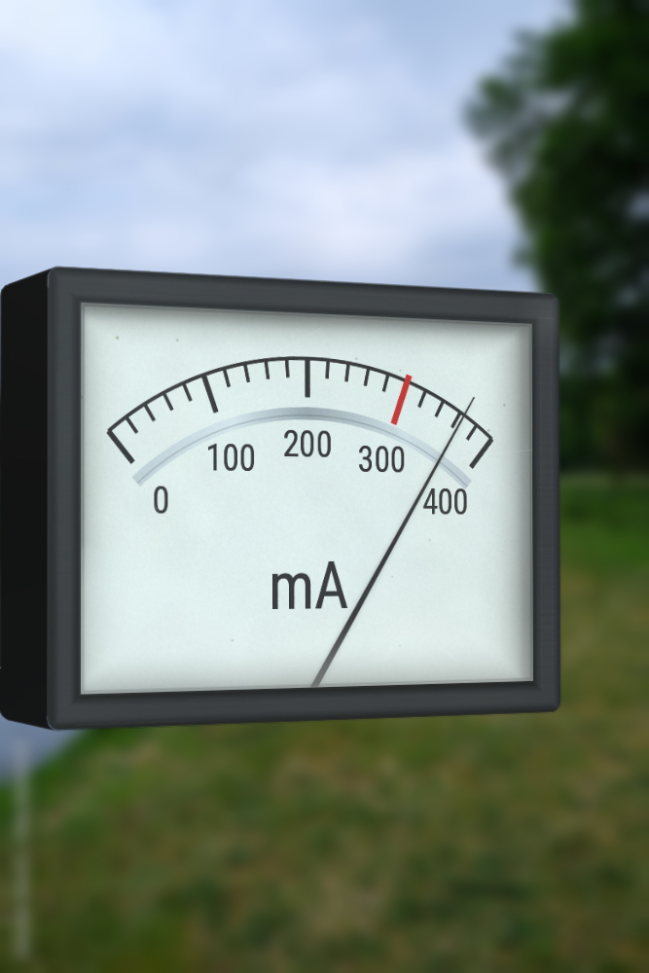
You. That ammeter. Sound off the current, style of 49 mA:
360 mA
